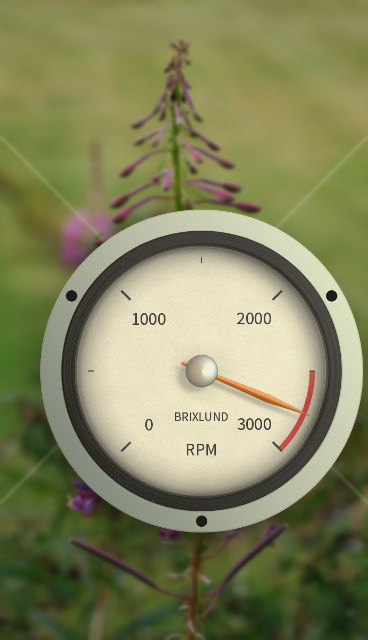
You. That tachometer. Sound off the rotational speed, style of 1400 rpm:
2750 rpm
